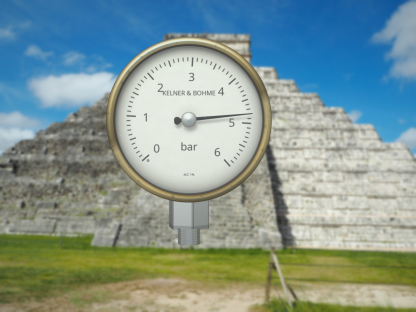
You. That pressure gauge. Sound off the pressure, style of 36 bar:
4.8 bar
